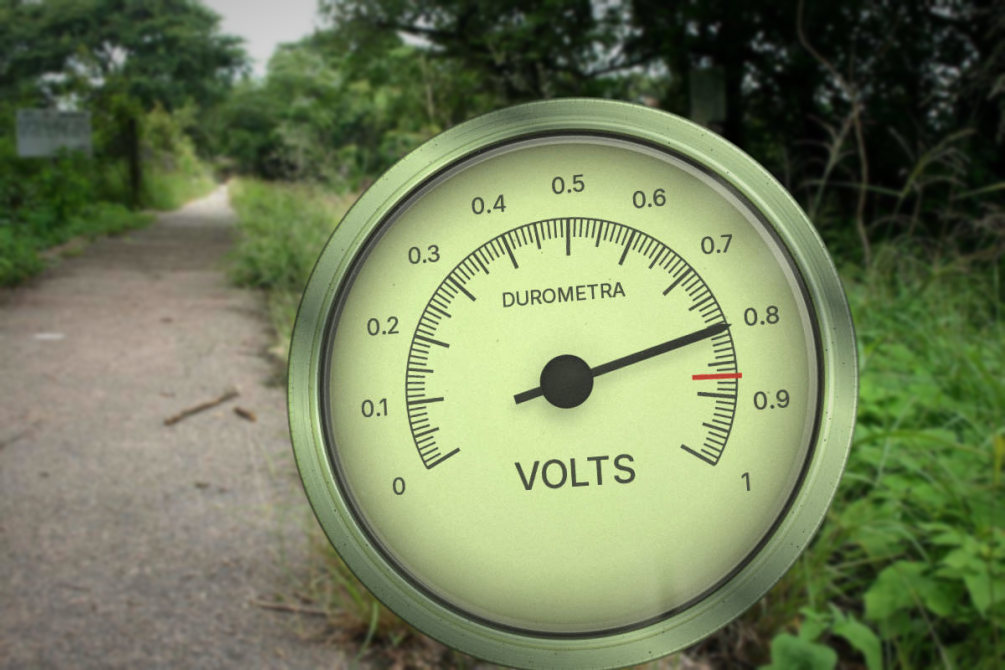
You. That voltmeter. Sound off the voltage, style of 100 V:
0.8 V
